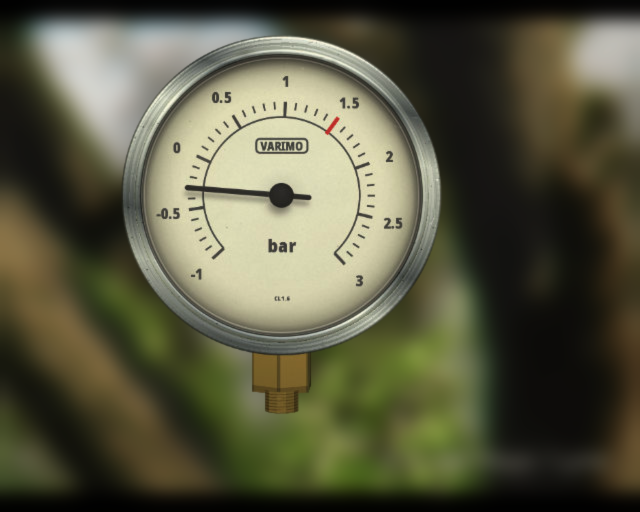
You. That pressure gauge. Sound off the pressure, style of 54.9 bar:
-0.3 bar
